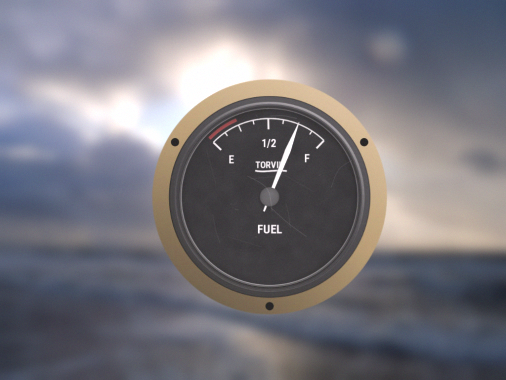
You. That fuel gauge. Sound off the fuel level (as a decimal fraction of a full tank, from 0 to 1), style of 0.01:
0.75
